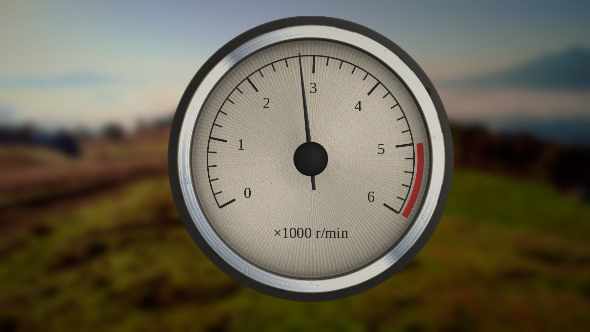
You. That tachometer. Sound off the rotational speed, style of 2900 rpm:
2800 rpm
